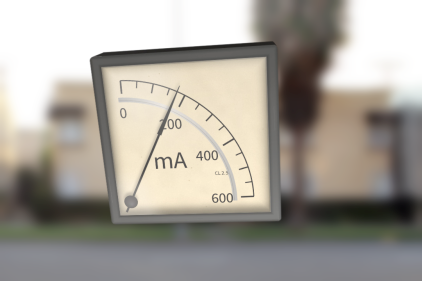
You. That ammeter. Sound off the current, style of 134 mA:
175 mA
